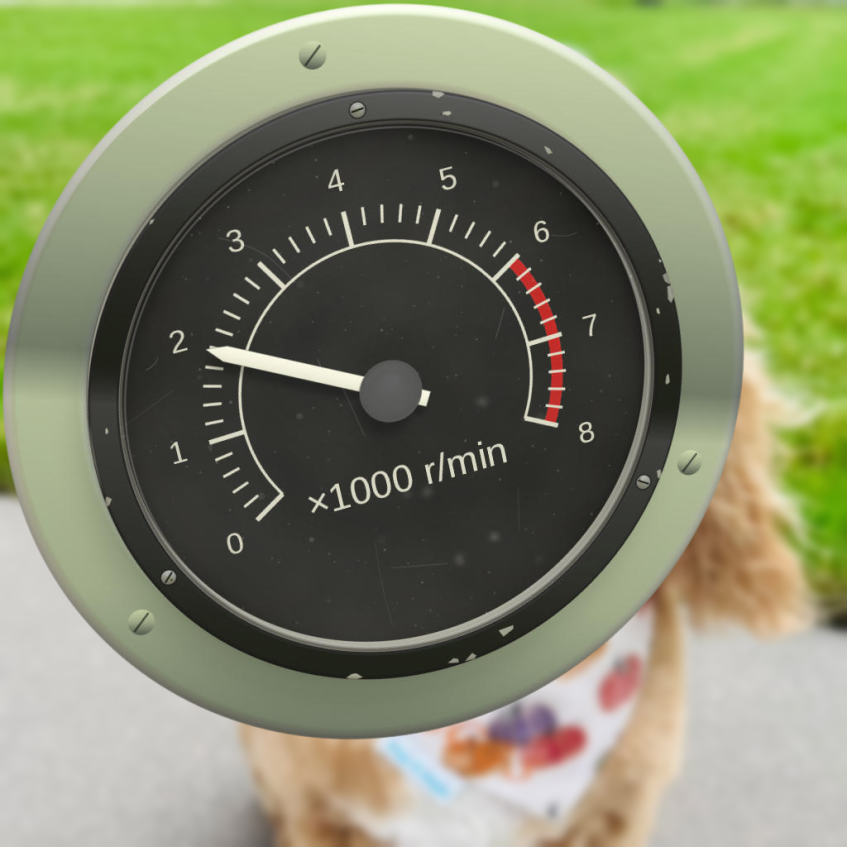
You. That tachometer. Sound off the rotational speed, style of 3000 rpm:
2000 rpm
